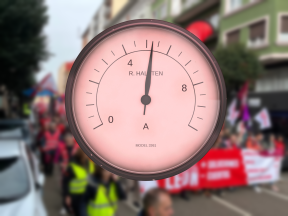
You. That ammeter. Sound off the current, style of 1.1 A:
5.25 A
